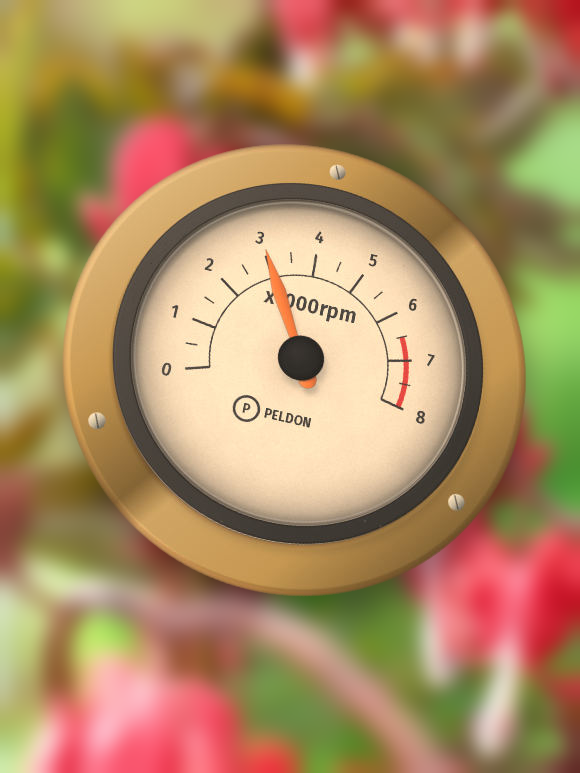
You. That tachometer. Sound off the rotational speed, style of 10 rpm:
3000 rpm
